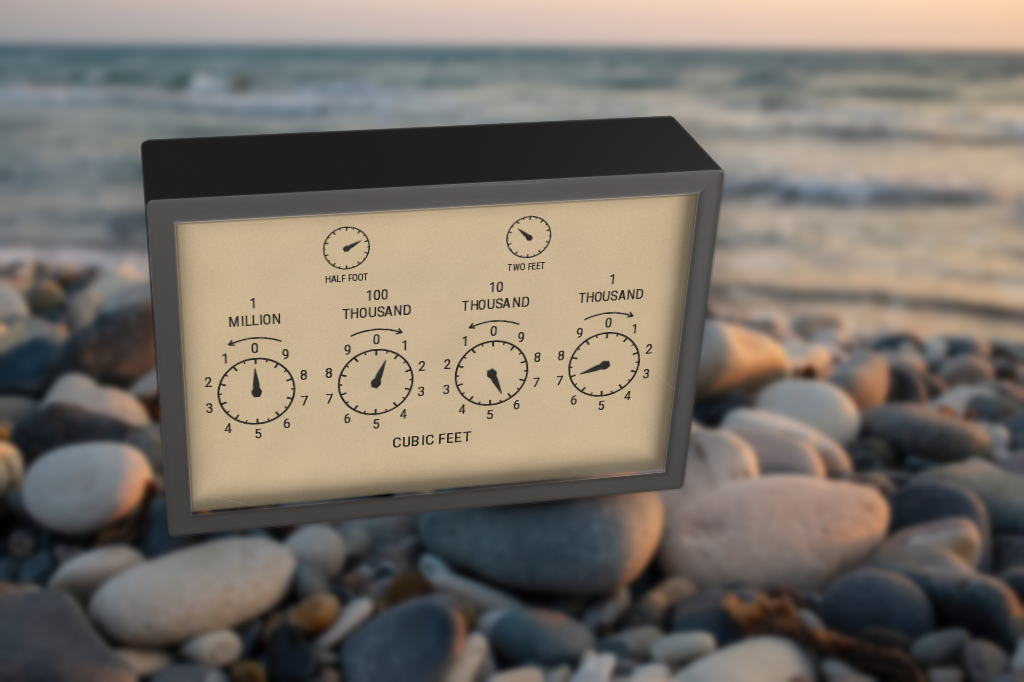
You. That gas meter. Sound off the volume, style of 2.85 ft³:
5700 ft³
